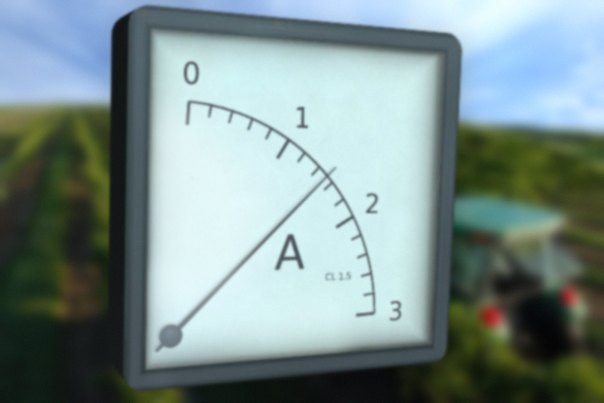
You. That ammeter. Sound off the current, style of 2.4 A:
1.5 A
